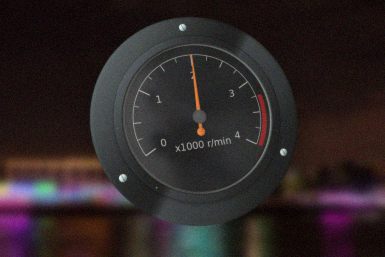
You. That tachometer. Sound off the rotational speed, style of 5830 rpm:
2000 rpm
